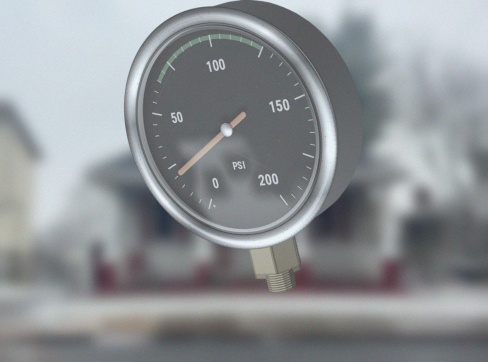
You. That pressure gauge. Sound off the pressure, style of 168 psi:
20 psi
